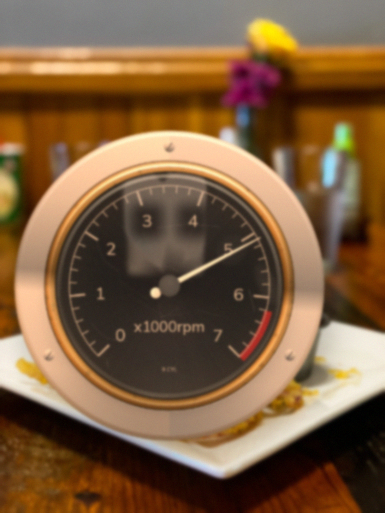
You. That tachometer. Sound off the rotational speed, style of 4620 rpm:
5100 rpm
